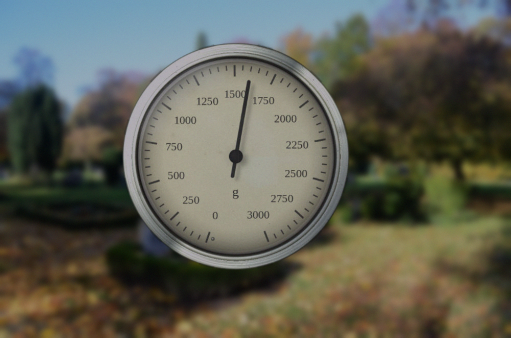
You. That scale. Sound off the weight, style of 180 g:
1600 g
